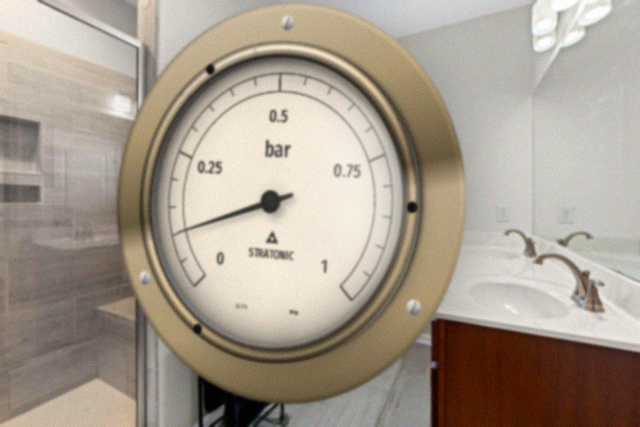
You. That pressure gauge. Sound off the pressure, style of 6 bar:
0.1 bar
